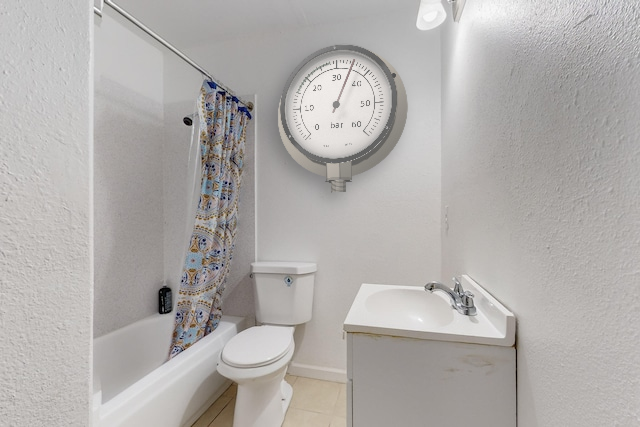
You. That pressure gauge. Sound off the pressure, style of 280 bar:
35 bar
